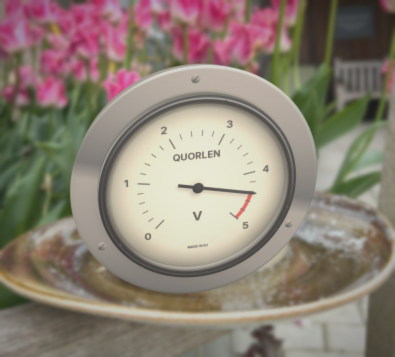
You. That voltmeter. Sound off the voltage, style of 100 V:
4.4 V
